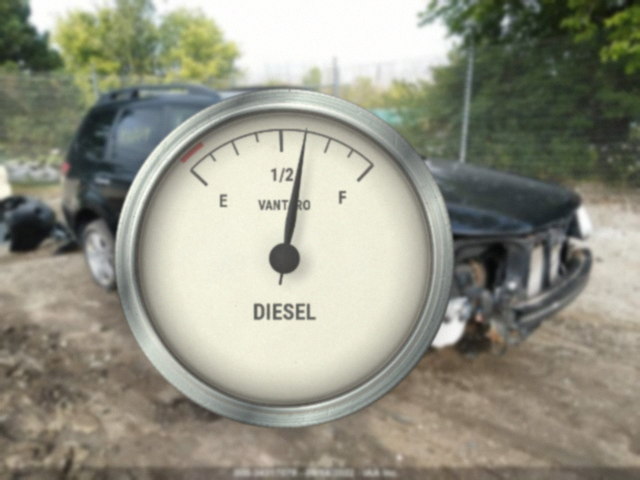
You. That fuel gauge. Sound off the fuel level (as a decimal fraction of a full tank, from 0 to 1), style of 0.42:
0.625
